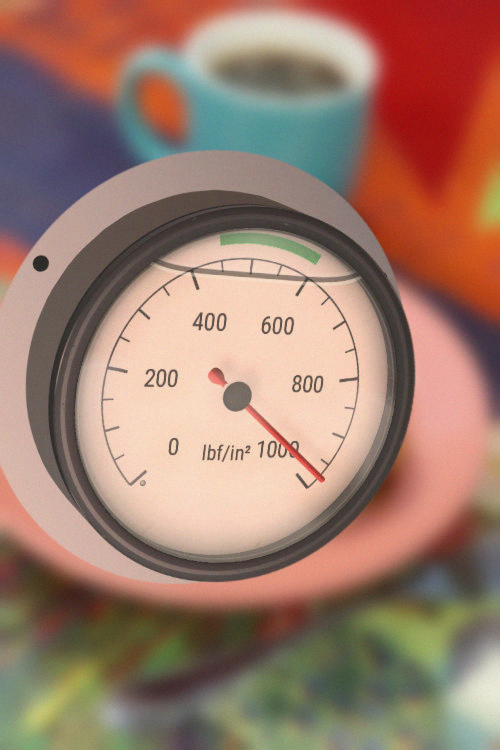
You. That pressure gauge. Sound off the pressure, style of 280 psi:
975 psi
